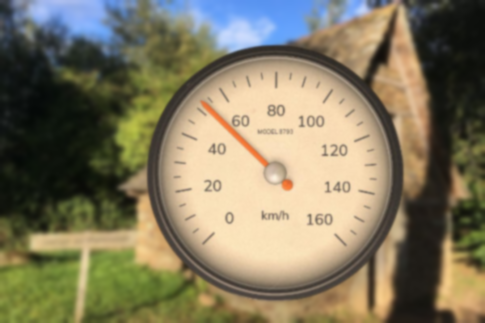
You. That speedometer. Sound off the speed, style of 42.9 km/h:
52.5 km/h
